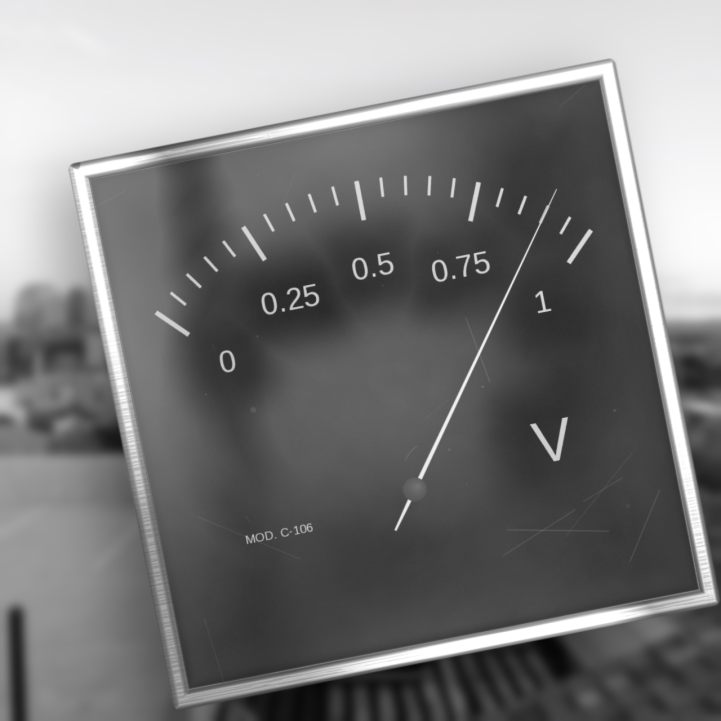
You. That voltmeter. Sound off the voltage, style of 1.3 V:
0.9 V
